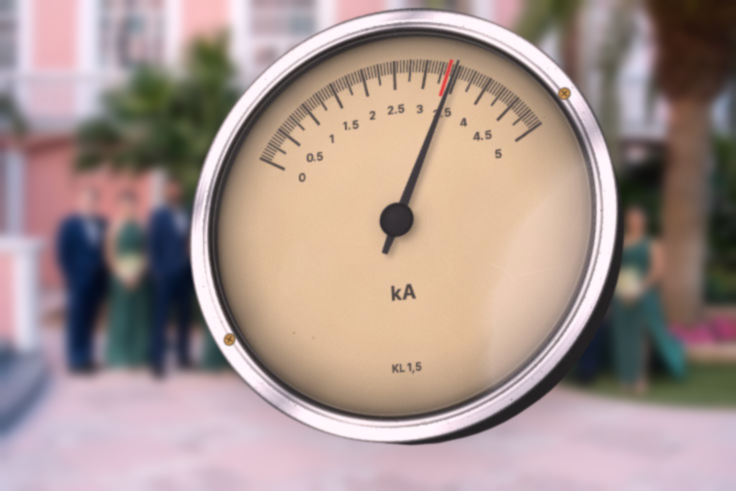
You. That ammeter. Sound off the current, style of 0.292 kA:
3.5 kA
